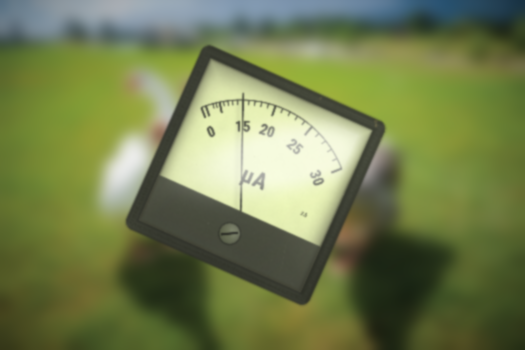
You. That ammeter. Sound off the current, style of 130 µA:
15 µA
